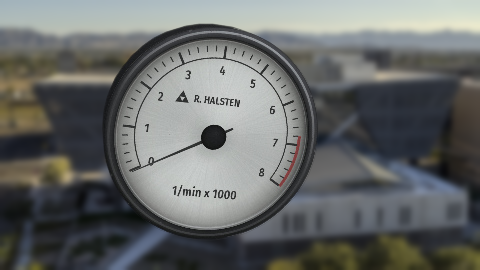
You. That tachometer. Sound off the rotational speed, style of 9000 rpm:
0 rpm
